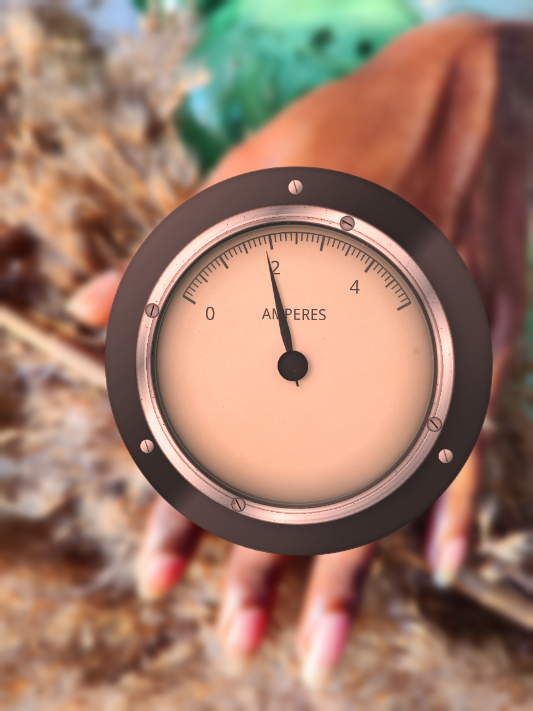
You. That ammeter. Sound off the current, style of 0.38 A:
1.9 A
